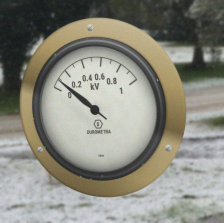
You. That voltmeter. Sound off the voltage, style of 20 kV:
0.1 kV
